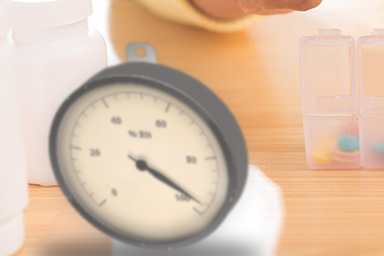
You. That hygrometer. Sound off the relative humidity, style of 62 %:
96 %
